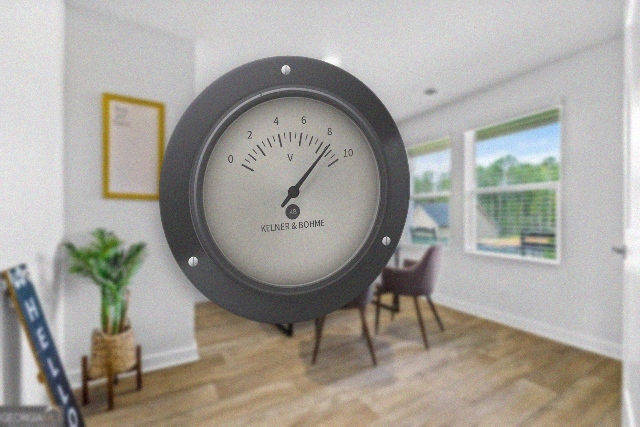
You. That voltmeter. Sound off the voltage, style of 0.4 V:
8.5 V
